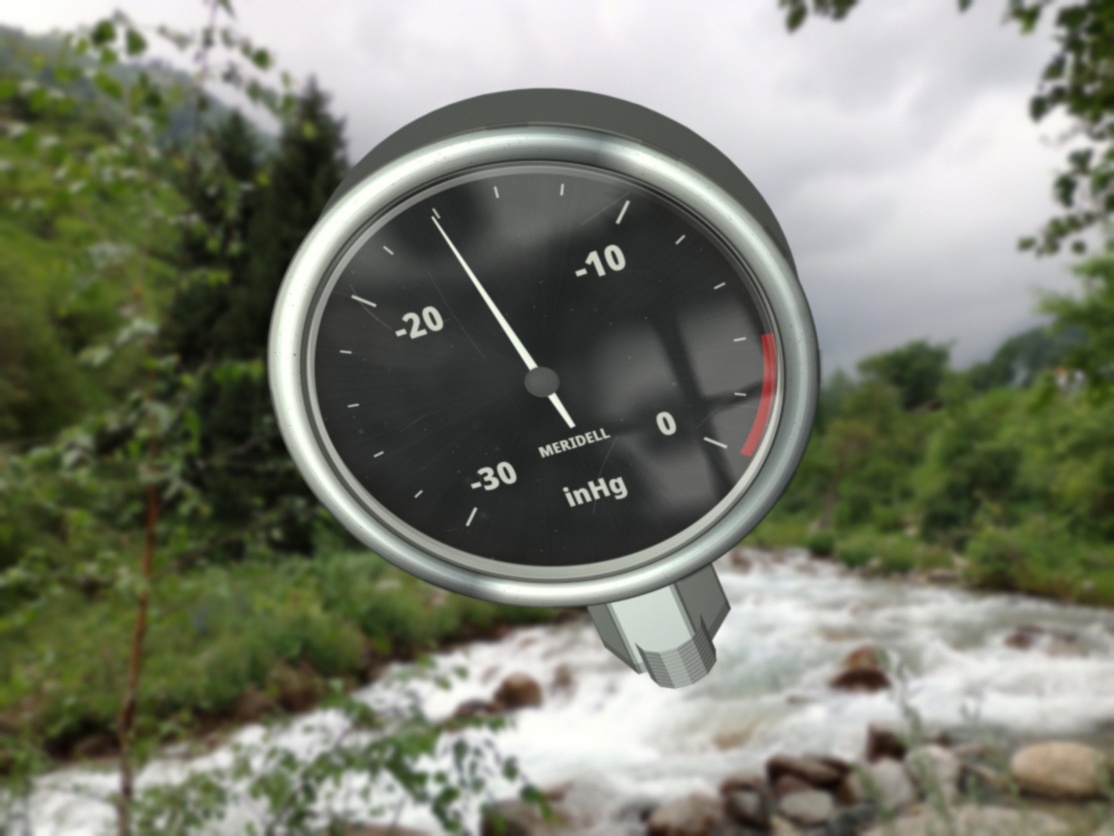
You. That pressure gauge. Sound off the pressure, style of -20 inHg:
-16 inHg
